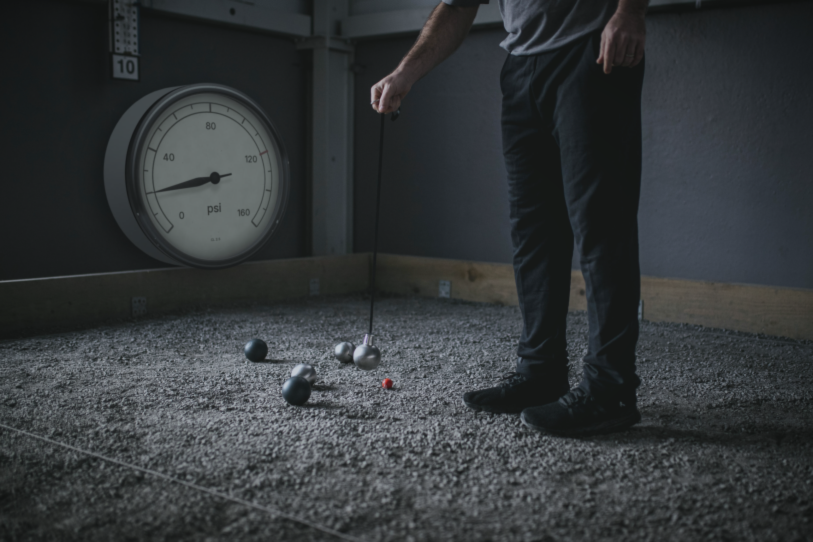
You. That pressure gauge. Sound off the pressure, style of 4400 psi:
20 psi
